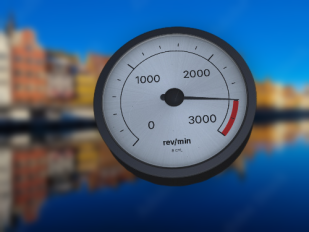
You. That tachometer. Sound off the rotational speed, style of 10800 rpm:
2600 rpm
